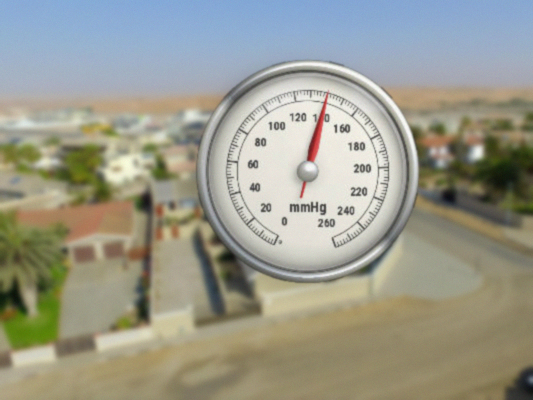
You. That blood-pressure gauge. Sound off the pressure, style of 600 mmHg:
140 mmHg
